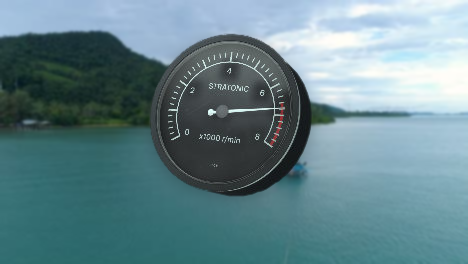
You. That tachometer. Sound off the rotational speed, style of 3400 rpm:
6800 rpm
